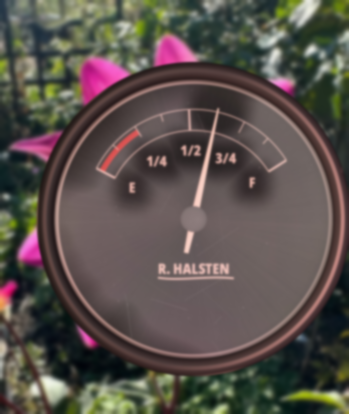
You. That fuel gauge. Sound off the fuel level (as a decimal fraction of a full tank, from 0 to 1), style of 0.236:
0.625
